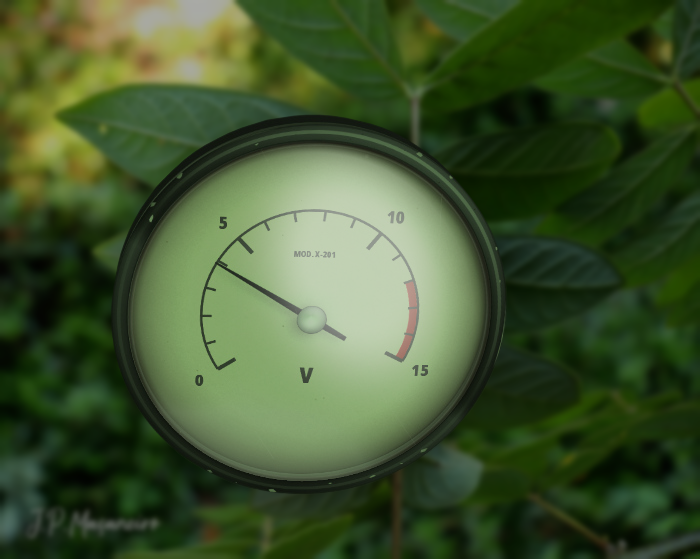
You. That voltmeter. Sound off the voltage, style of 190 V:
4 V
